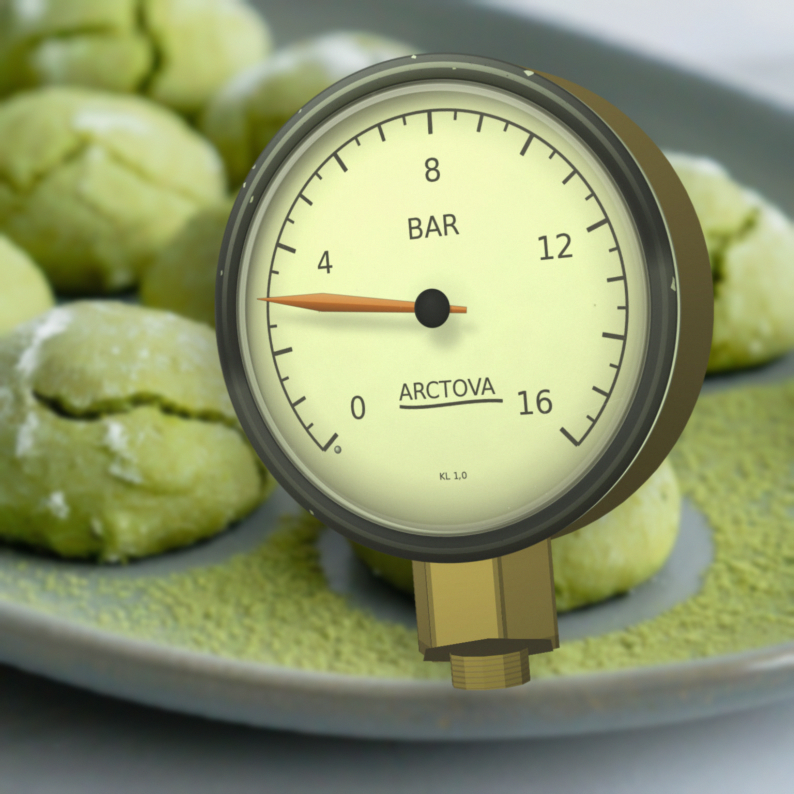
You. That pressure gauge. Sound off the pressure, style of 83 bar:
3 bar
